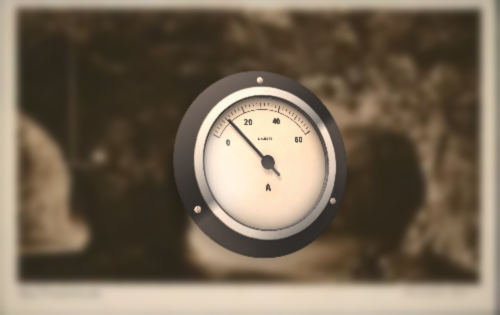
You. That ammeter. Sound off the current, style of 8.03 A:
10 A
